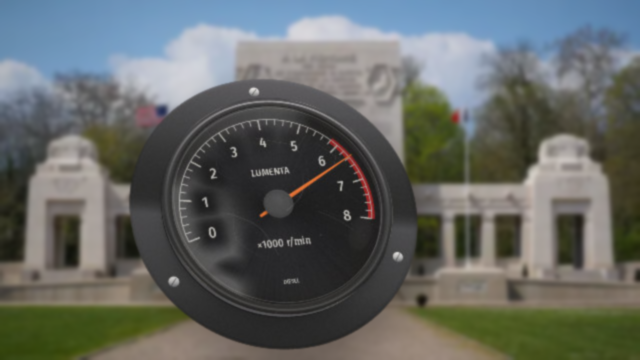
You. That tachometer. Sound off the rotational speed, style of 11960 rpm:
6400 rpm
